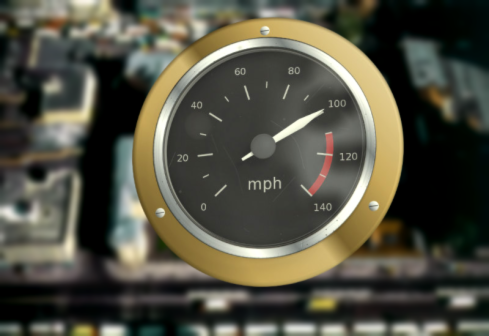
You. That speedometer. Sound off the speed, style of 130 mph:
100 mph
